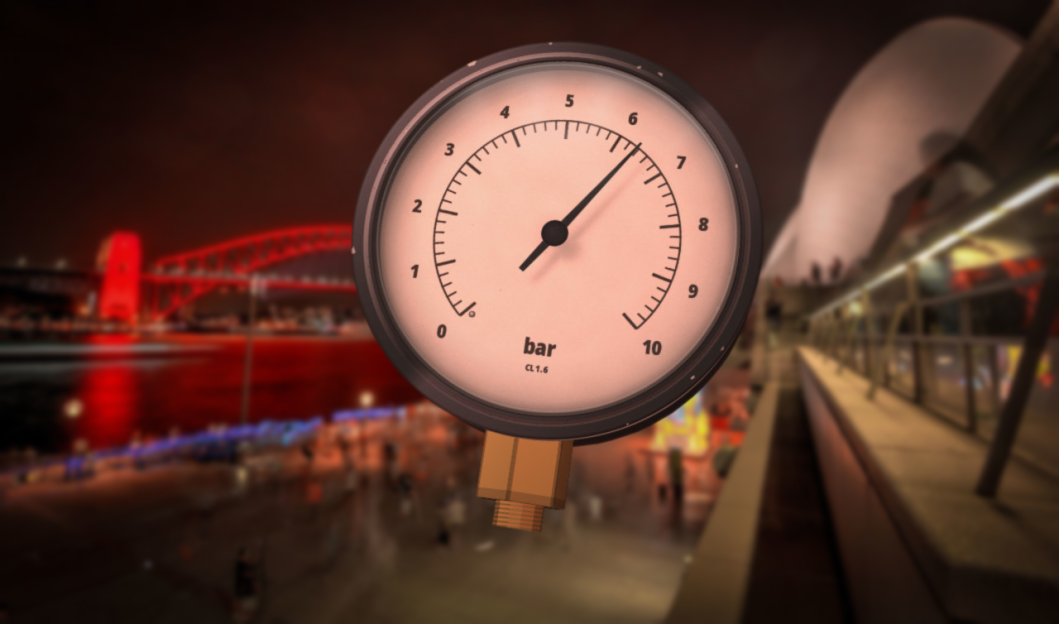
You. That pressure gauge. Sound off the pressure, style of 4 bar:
6.4 bar
